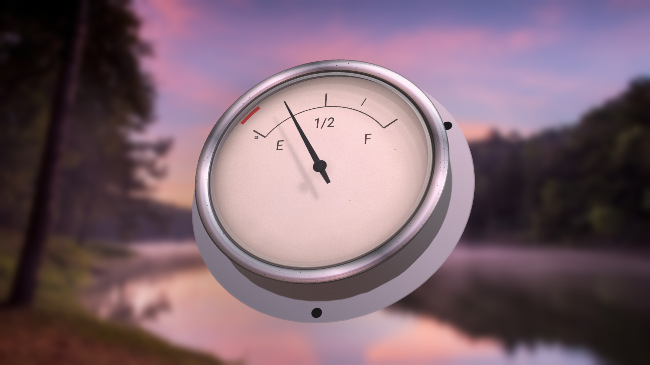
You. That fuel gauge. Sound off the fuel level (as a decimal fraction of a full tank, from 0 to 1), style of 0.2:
0.25
